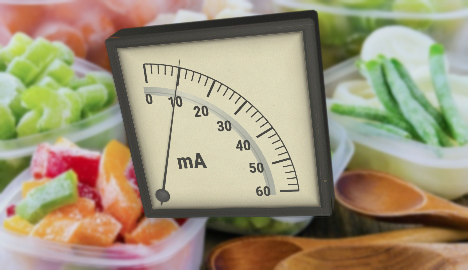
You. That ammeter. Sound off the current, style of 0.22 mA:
10 mA
